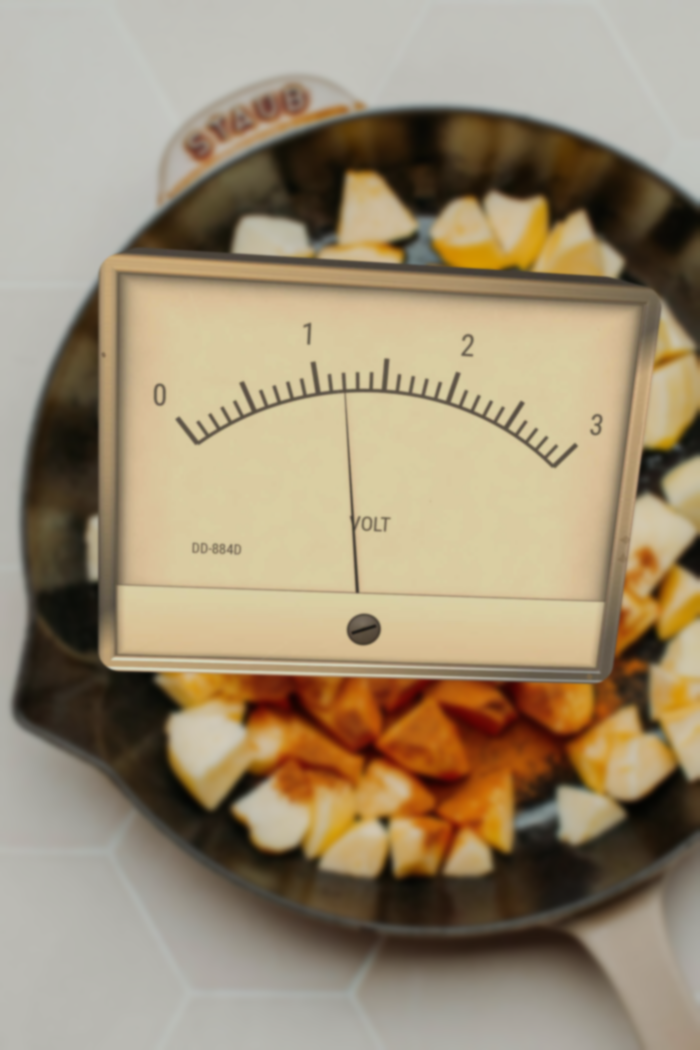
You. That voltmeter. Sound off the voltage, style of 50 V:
1.2 V
